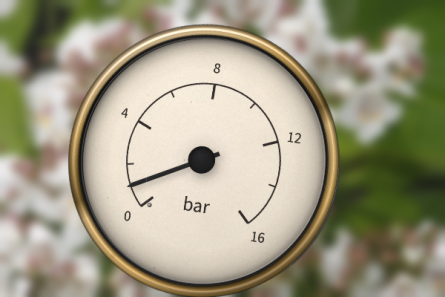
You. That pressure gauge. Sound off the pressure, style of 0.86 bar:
1 bar
